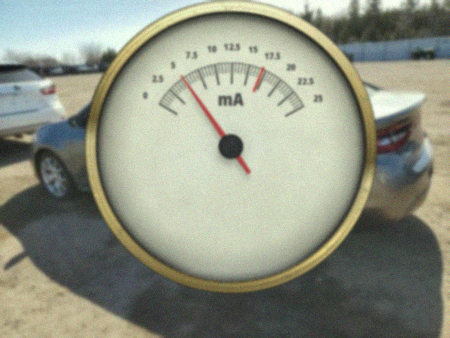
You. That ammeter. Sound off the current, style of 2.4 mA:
5 mA
